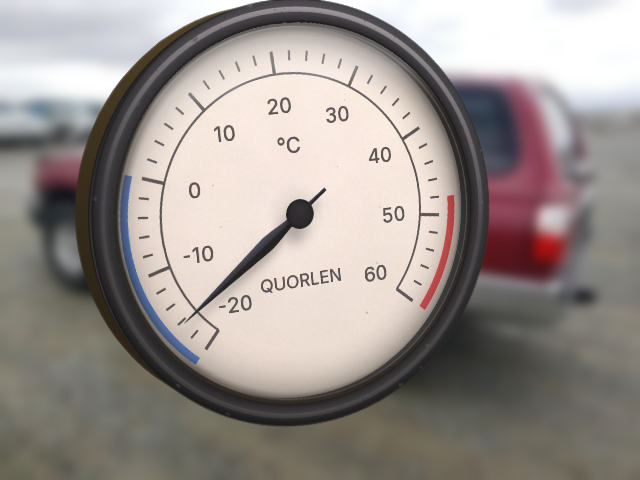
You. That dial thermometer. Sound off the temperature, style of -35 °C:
-16 °C
